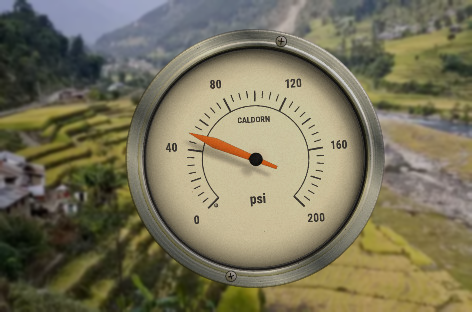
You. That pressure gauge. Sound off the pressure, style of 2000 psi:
50 psi
